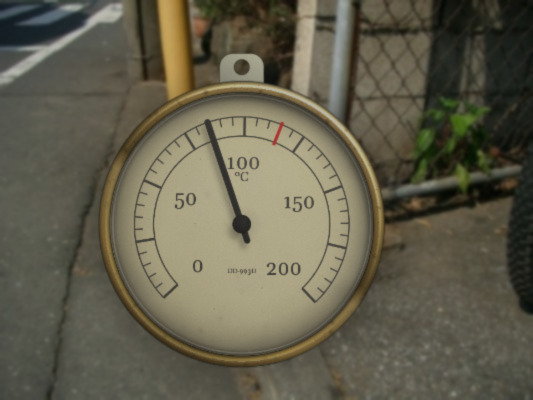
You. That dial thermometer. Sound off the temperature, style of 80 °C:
85 °C
